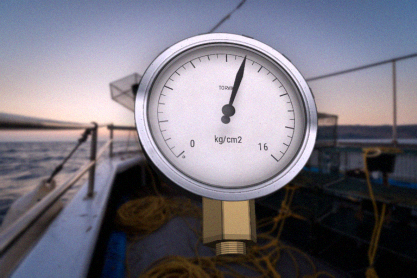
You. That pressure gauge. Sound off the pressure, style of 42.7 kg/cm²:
9 kg/cm²
